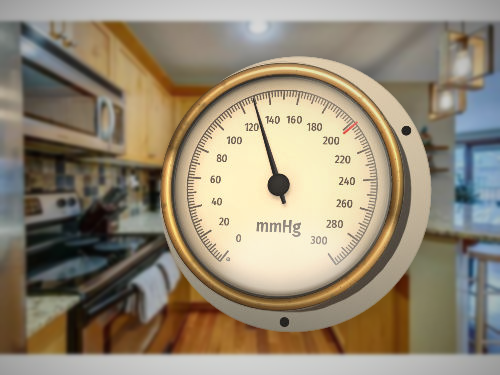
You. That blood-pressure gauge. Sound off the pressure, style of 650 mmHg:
130 mmHg
